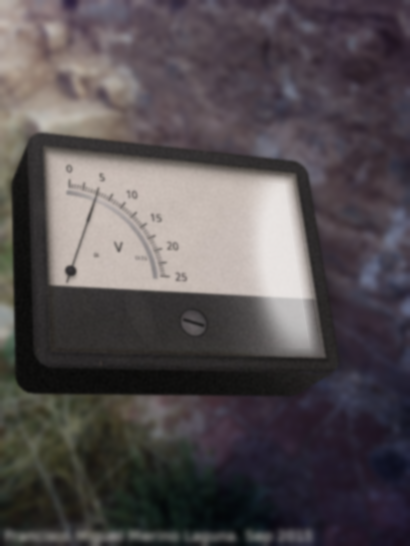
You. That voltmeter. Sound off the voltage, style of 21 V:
5 V
